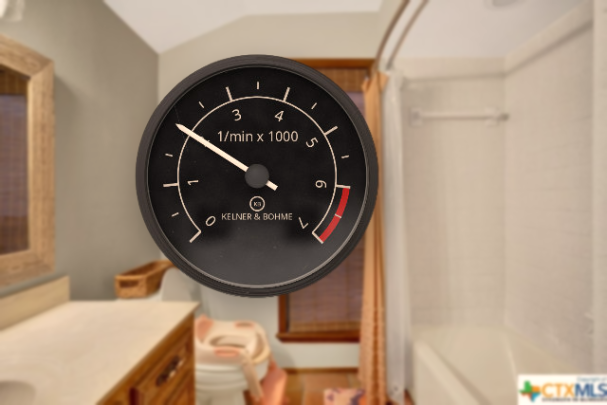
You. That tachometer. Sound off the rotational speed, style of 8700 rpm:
2000 rpm
